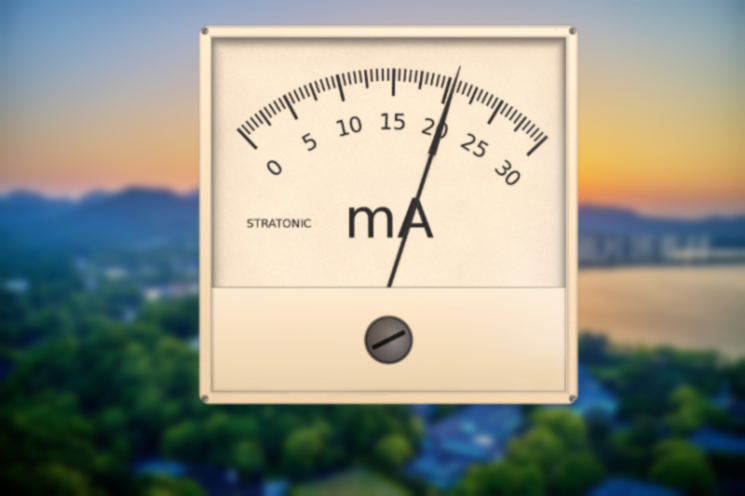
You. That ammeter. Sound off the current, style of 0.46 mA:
20.5 mA
